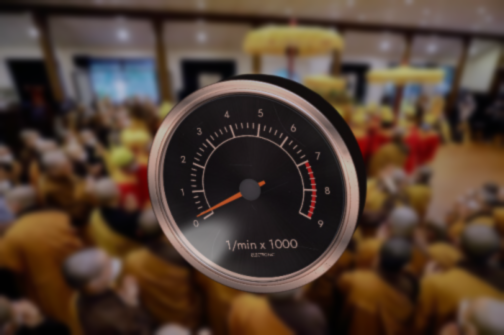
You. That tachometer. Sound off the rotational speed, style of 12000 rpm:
200 rpm
